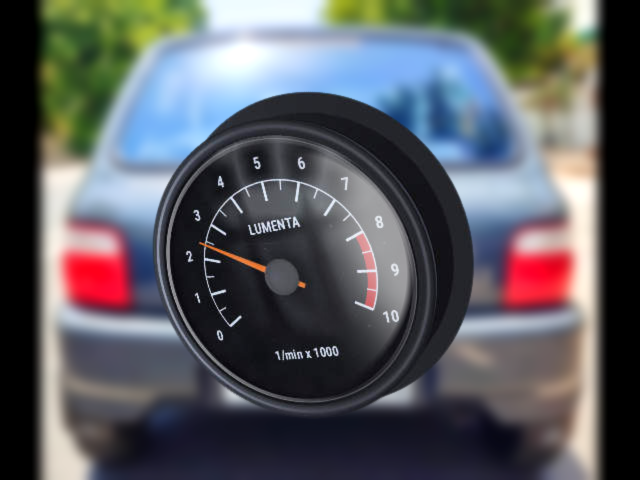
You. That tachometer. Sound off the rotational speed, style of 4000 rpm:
2500 rpm
